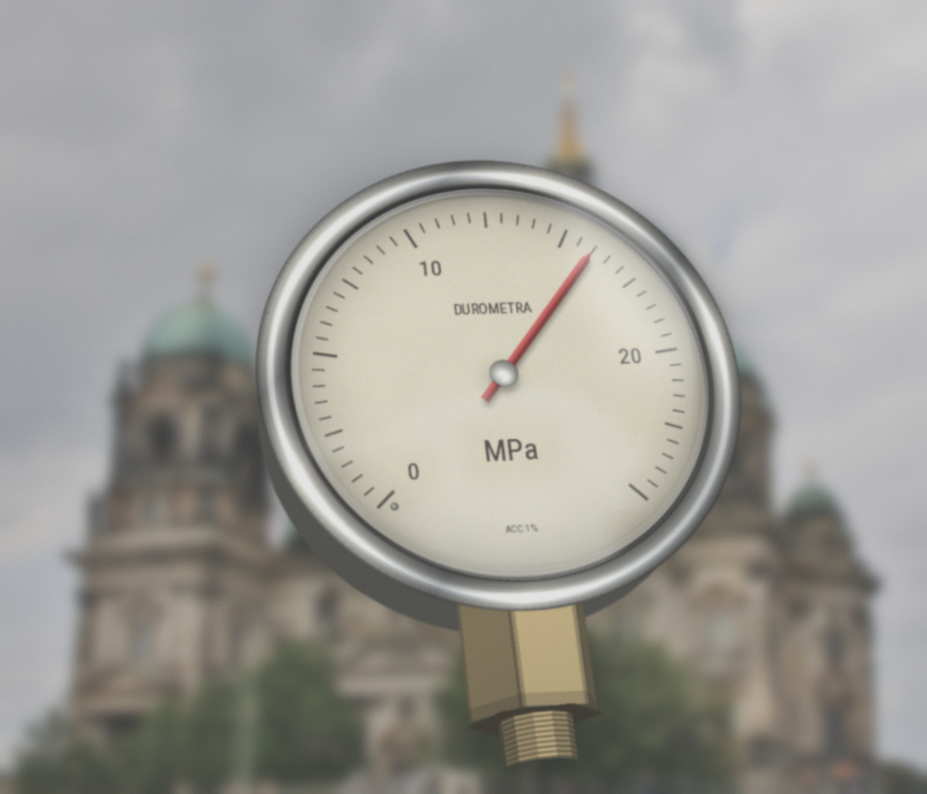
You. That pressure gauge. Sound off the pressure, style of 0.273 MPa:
16 MPa
